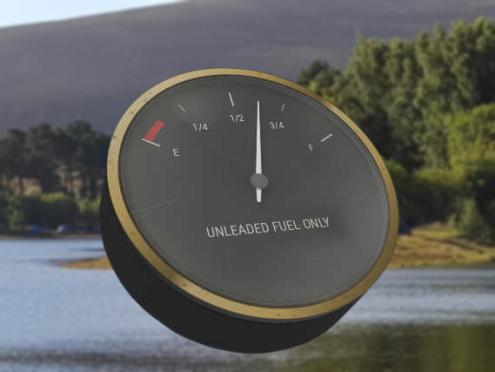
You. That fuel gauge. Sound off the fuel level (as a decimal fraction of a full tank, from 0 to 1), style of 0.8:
0.625
